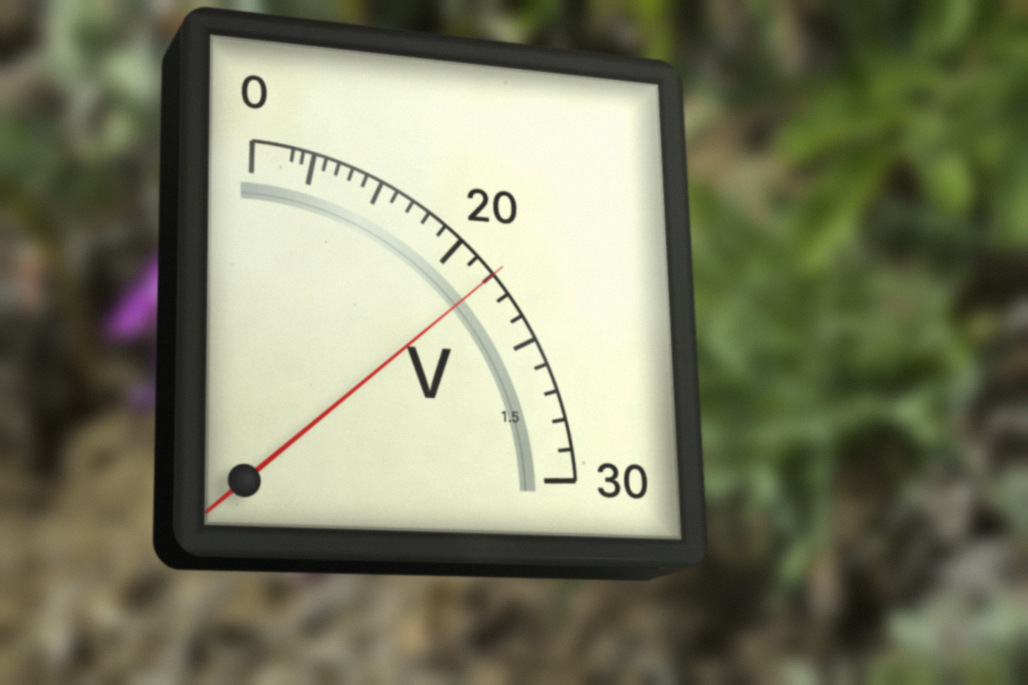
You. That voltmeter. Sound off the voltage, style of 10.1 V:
22 V
